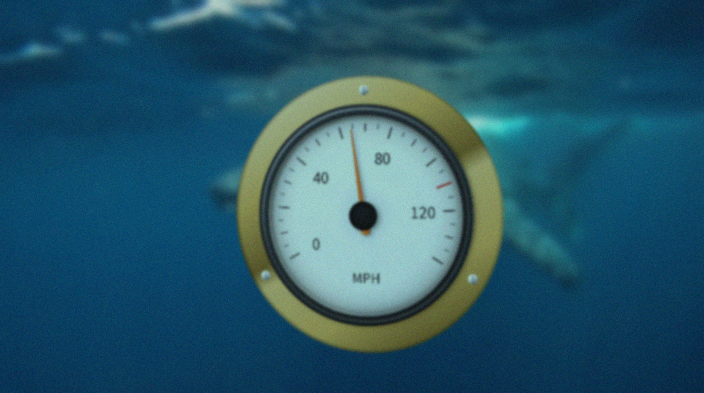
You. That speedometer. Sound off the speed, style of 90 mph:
65 mph
